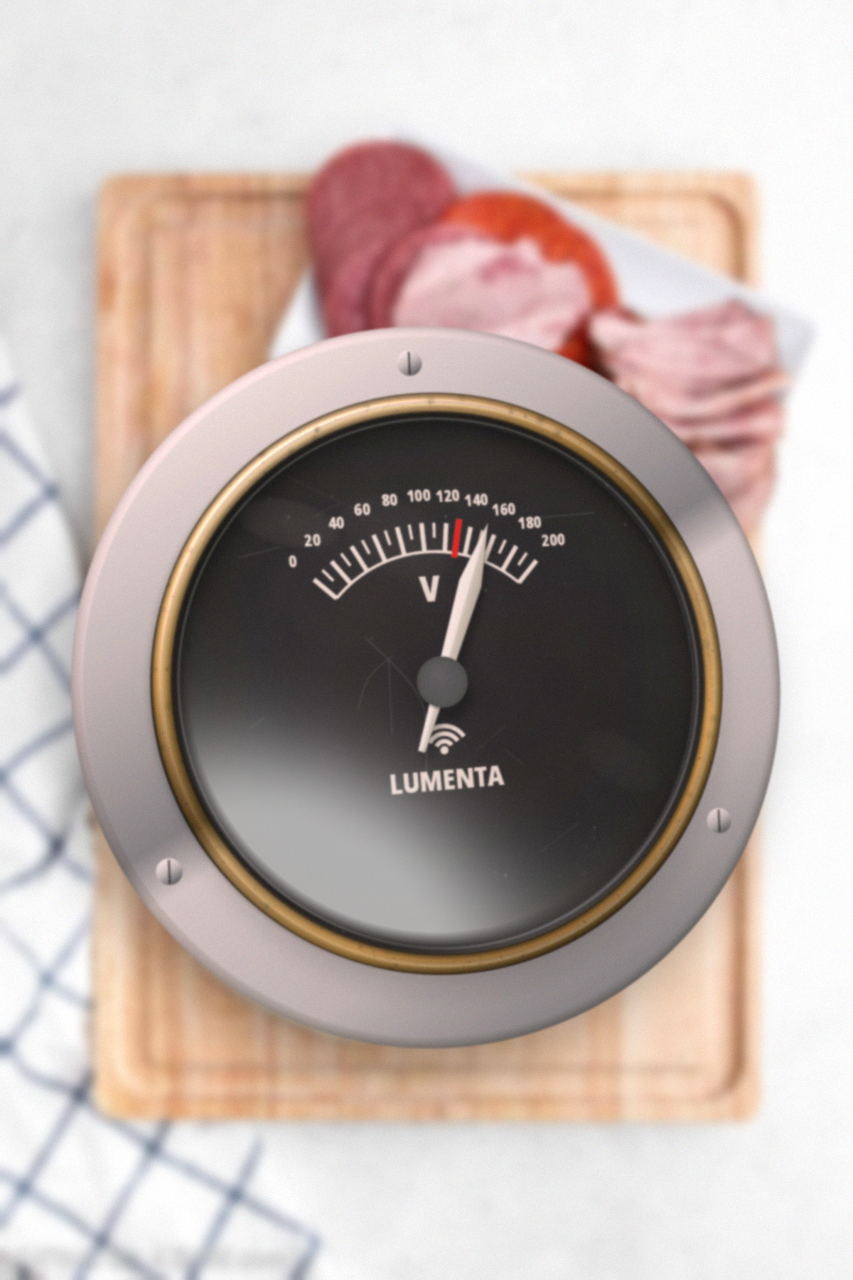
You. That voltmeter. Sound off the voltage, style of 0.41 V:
150 V
